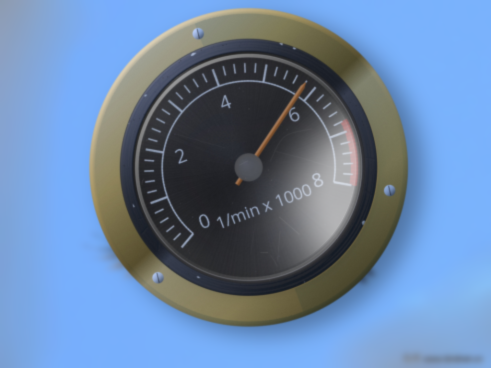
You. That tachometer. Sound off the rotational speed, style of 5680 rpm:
5800 rpm
